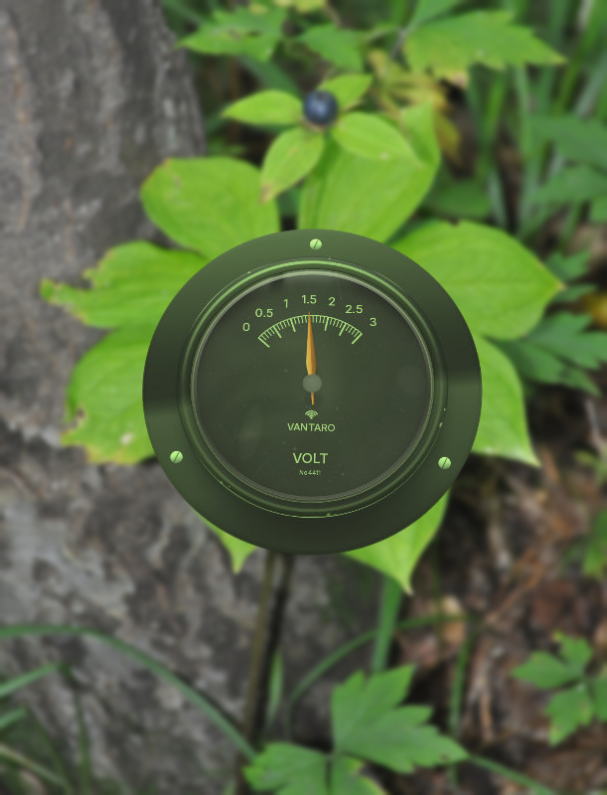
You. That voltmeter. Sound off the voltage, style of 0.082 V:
1.5 V
